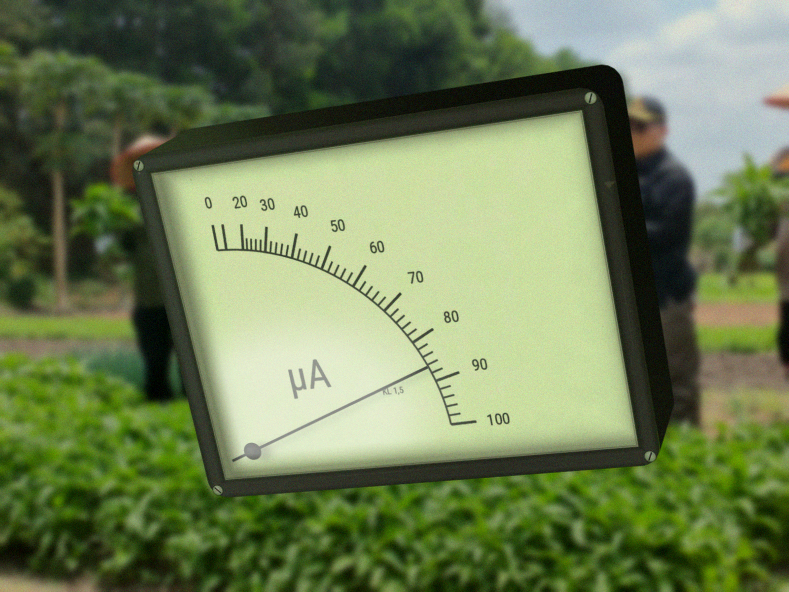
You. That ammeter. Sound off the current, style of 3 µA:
86 µA
